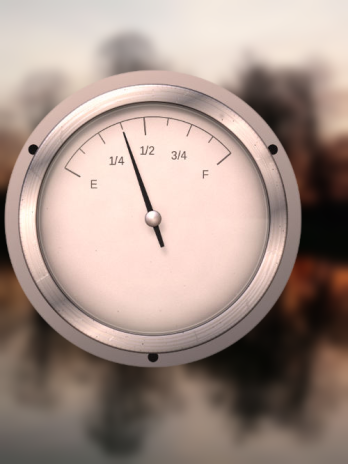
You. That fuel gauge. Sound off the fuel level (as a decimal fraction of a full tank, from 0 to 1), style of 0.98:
0.375
